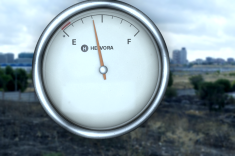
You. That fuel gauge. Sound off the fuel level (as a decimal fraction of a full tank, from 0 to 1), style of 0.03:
0.375
